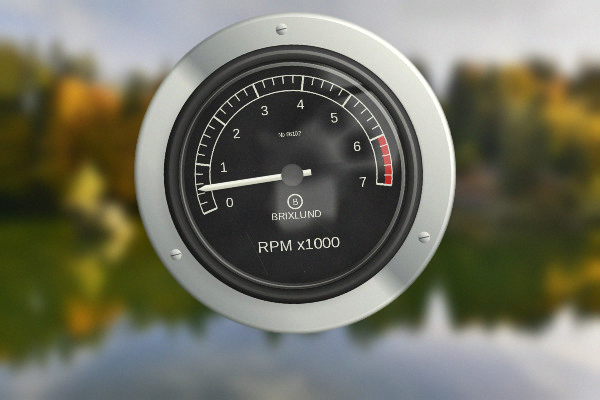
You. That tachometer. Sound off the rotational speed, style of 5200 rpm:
500 rpm
